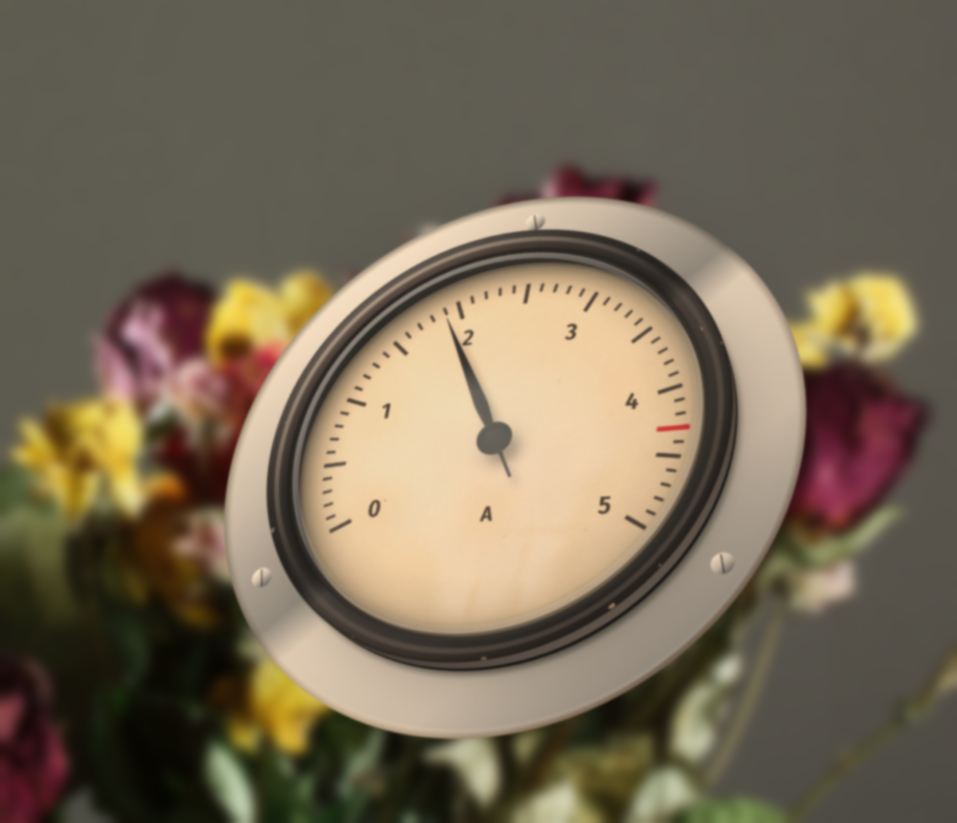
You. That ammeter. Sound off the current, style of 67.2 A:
1.9 A
